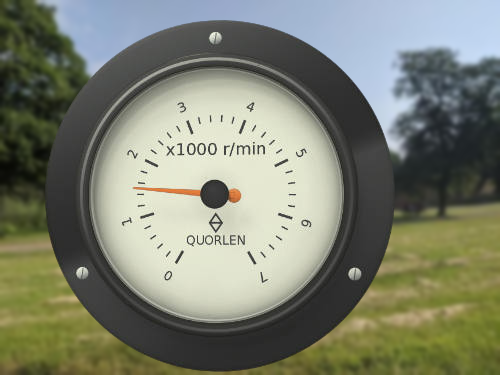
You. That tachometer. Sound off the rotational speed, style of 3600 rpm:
1500 rpm
